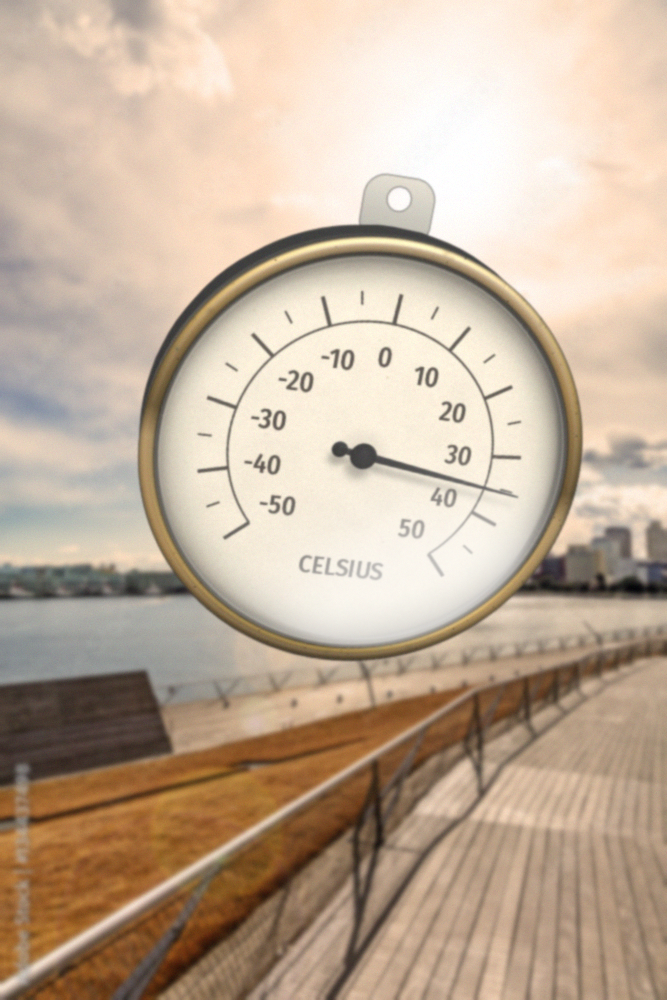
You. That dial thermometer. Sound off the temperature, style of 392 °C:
35 °C
